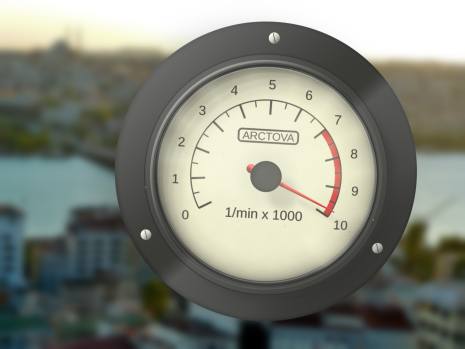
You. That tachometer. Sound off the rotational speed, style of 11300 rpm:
9750 rpm
